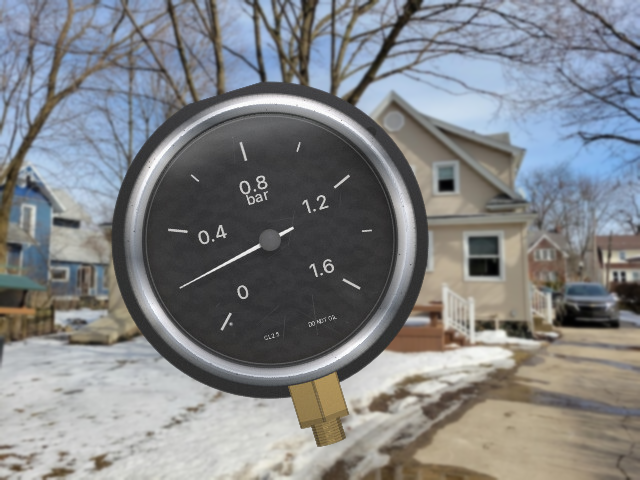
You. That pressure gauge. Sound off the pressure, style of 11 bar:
0.2 bar
